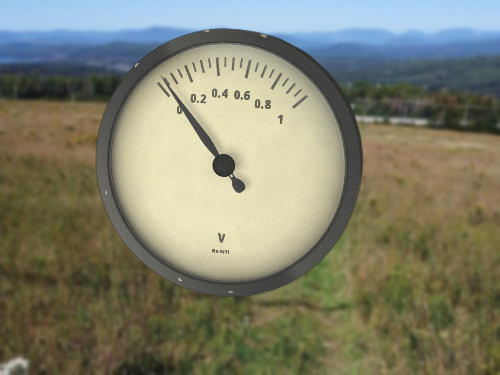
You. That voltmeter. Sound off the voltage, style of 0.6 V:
0.05 V
